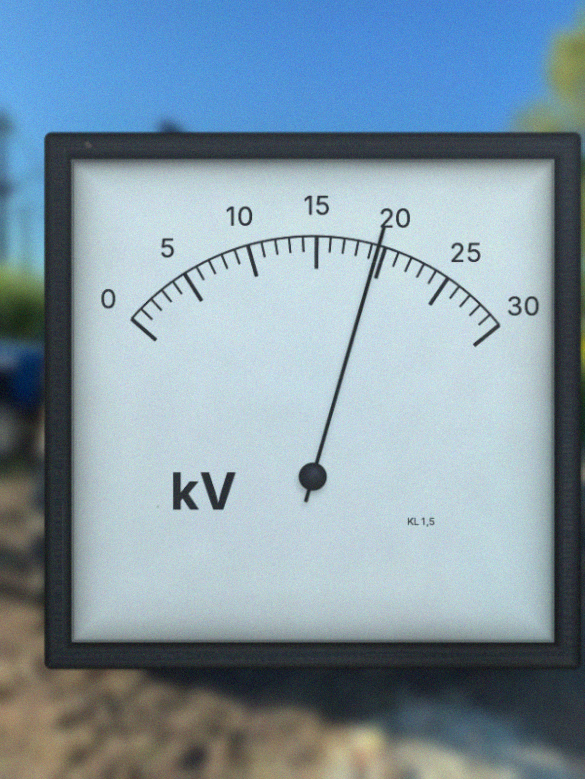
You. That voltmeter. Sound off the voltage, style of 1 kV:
19.5 kV
